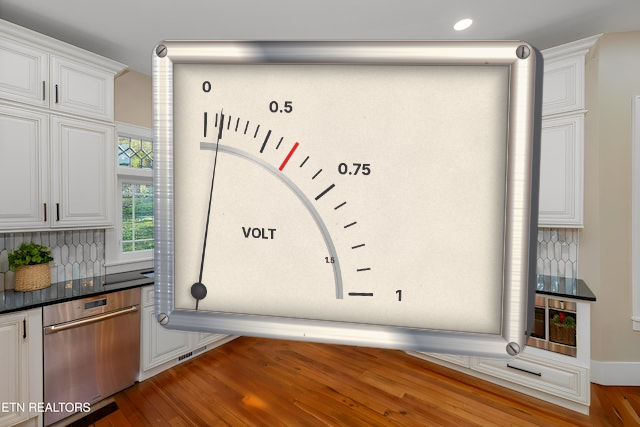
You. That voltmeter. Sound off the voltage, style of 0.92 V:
0.25 V
